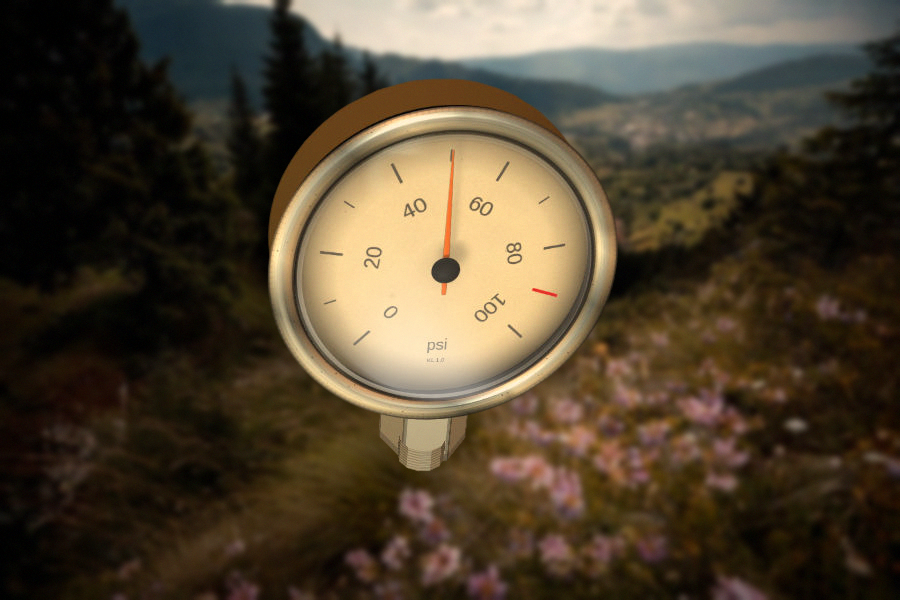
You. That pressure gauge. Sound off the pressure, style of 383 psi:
50 psi
